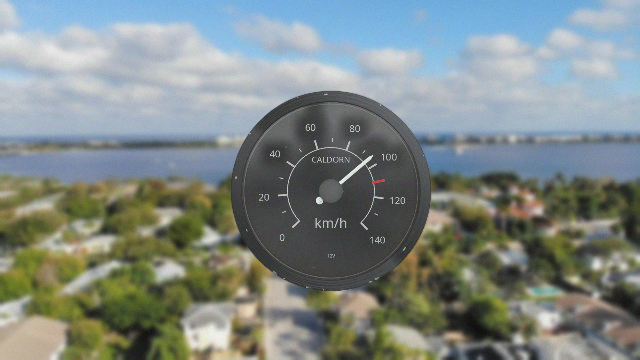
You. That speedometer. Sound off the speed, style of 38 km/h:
95 km/h
